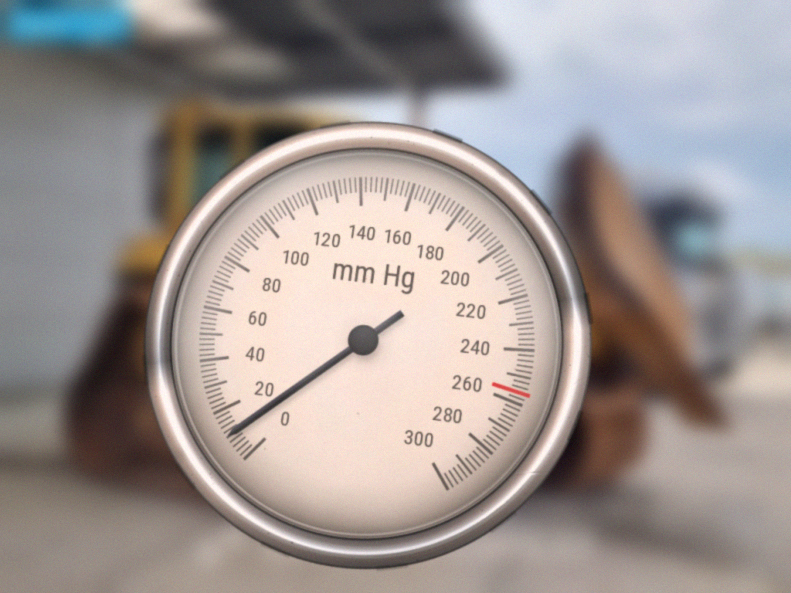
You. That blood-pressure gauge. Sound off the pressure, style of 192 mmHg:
10 mmHg
